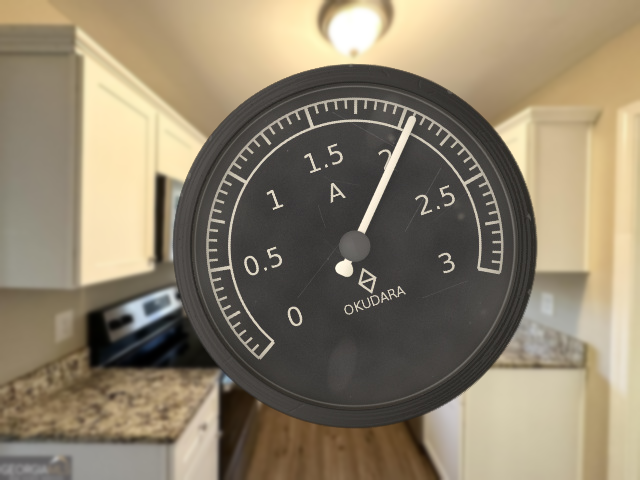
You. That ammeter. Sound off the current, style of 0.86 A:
2.05 A
